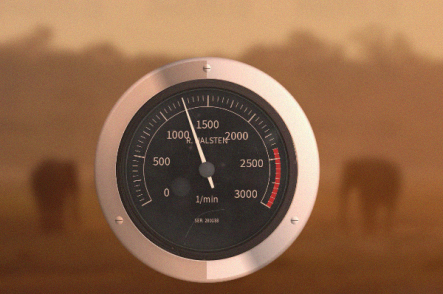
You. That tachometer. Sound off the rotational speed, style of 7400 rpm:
1250 rpm
